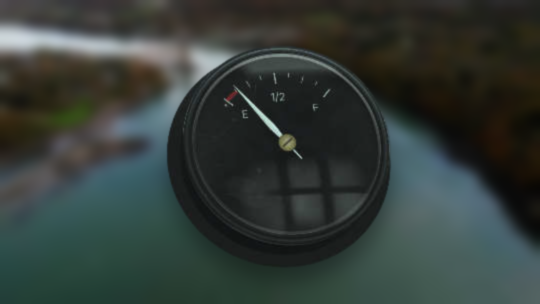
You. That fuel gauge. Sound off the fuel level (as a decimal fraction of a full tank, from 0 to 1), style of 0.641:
0.125
